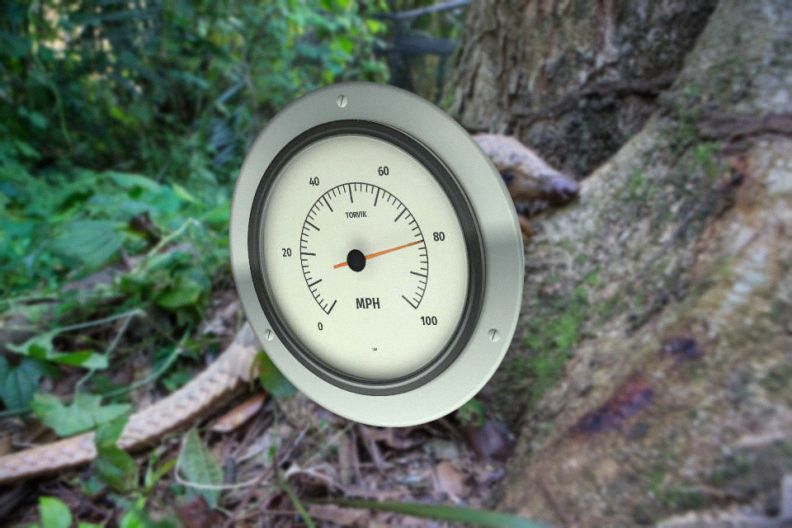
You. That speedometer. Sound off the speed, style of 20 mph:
80 mph
